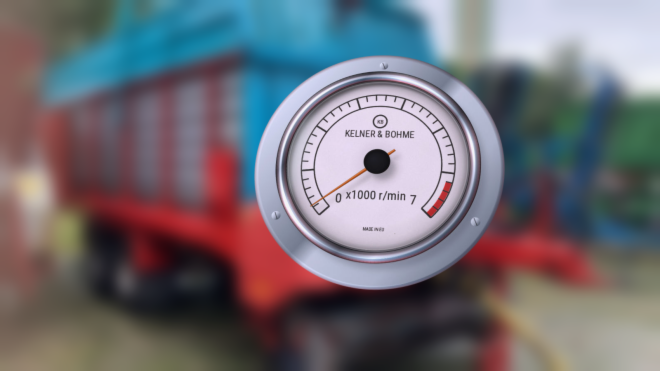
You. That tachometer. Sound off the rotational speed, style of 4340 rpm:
200 rpm
